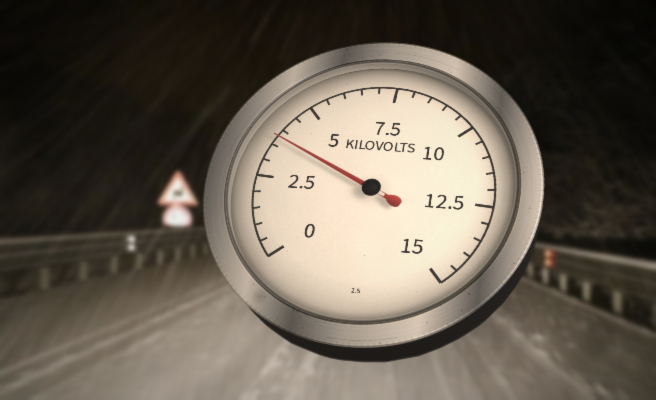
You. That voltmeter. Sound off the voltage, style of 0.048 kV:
3.75 kV
